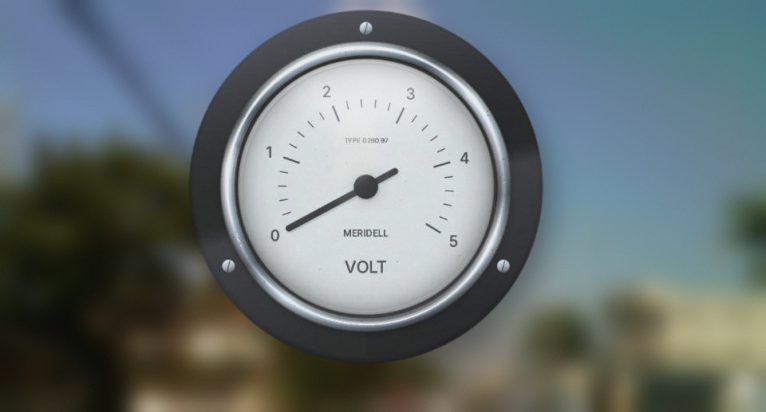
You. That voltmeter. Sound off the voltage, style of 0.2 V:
0 V
